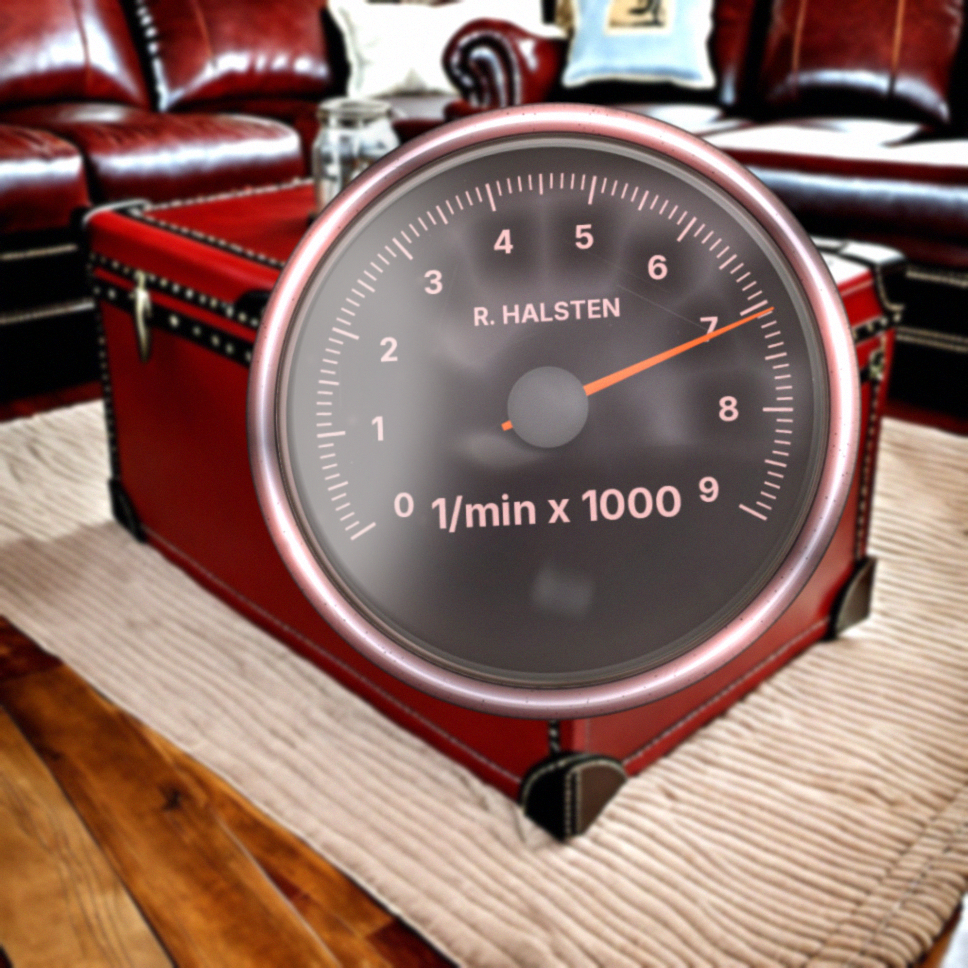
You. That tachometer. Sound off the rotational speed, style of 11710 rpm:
7100 rpm
